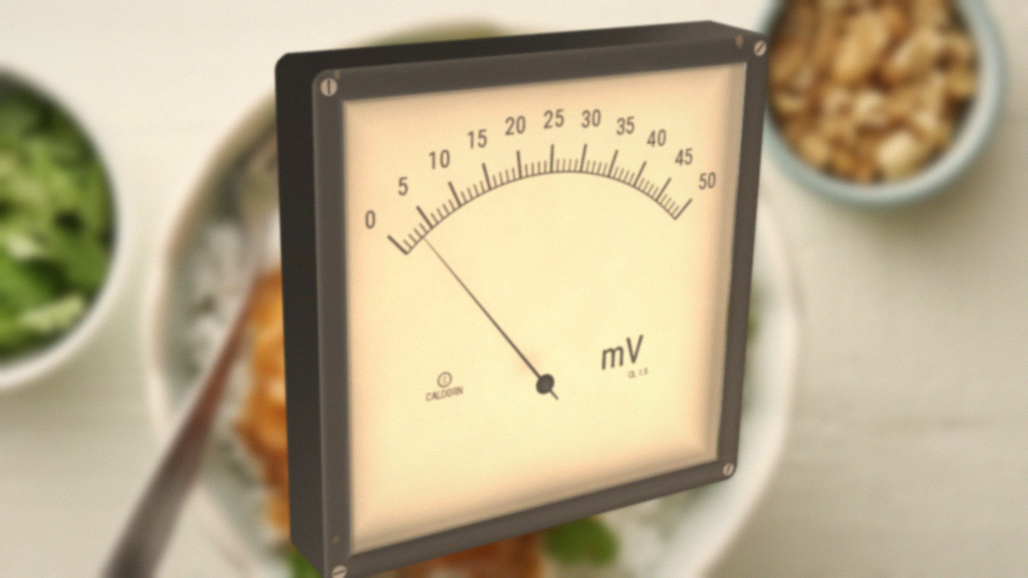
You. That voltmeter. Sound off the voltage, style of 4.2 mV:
3 mV
